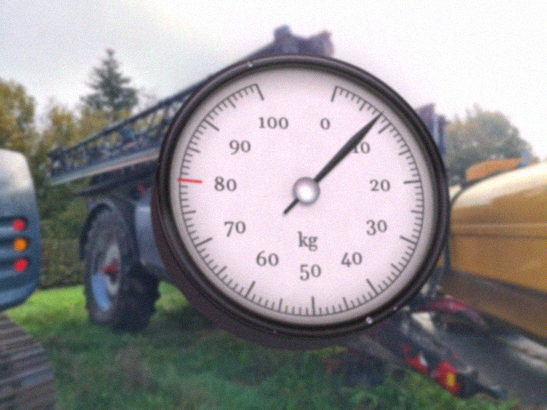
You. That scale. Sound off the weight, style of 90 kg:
8 kg
